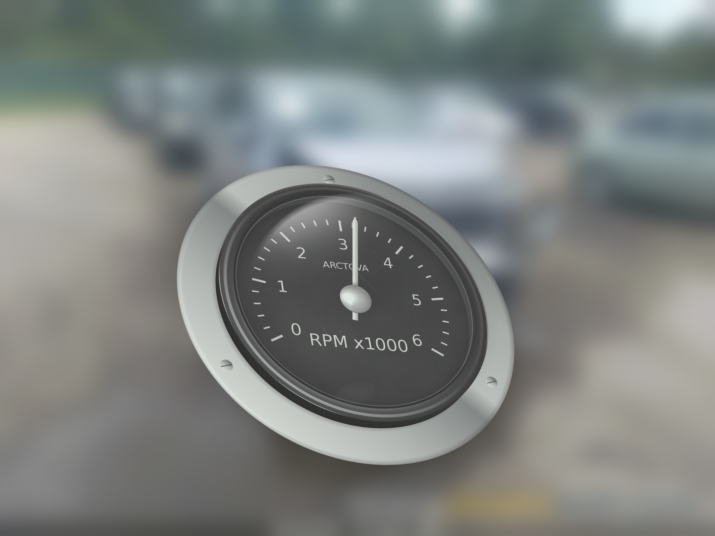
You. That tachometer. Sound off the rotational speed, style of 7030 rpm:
3200 rpm
